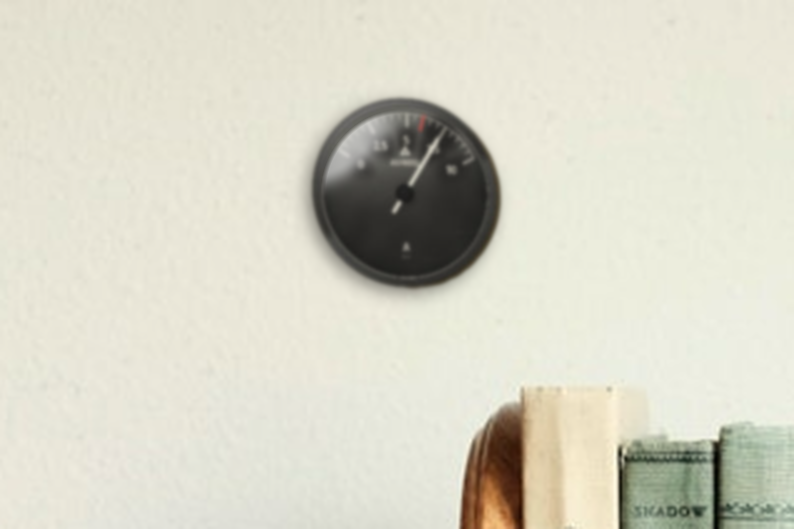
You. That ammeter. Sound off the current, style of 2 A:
7.5 A
